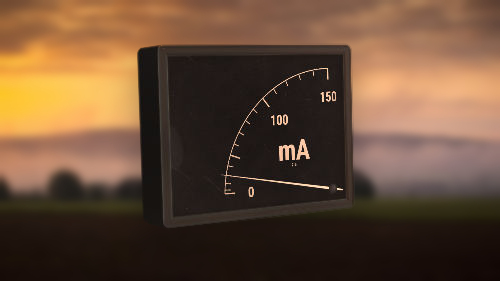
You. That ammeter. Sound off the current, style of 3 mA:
30 mA
